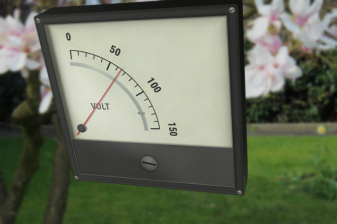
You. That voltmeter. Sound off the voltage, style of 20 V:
65 V
